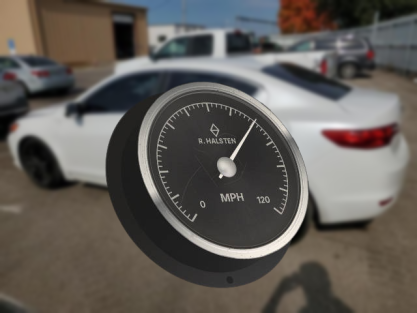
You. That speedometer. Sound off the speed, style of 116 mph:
80 mph
